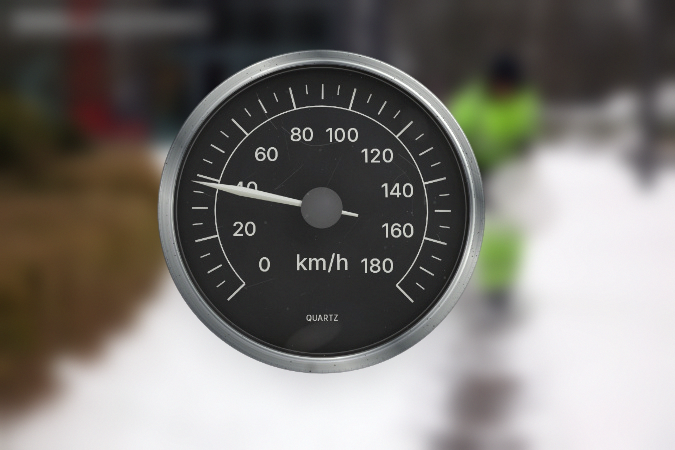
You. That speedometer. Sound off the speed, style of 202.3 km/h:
37.5 km/h
